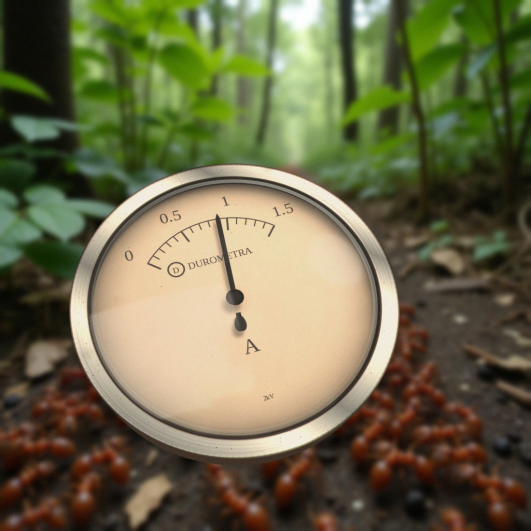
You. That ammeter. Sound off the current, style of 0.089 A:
0.9 A
